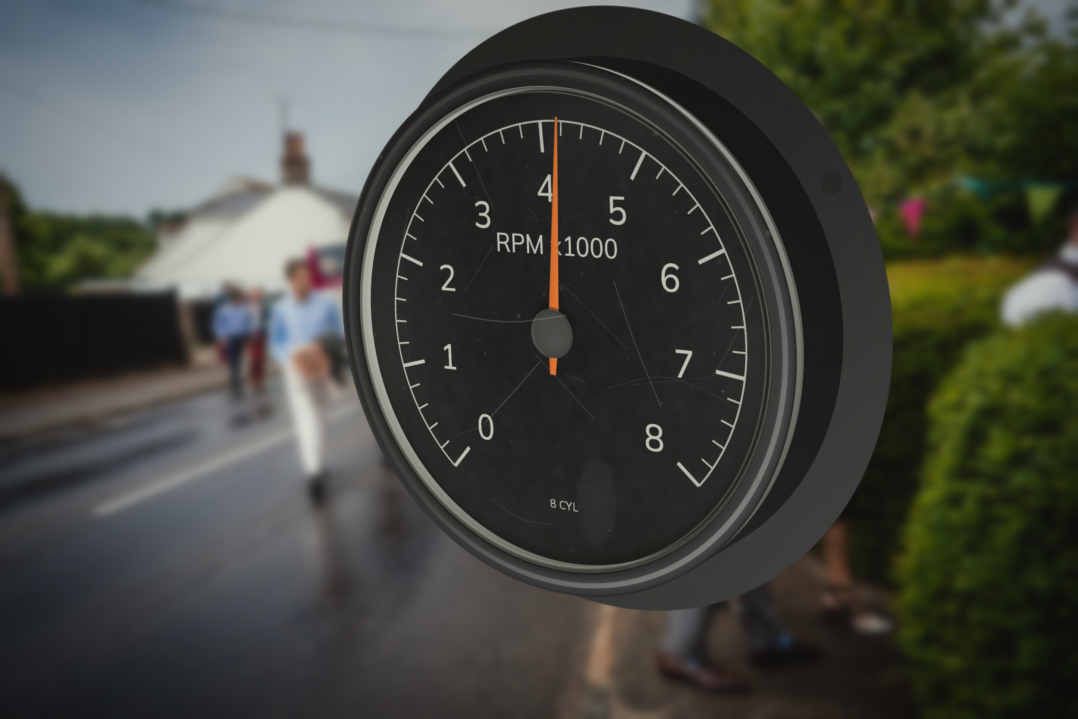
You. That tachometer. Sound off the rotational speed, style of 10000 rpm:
4200 rpm
